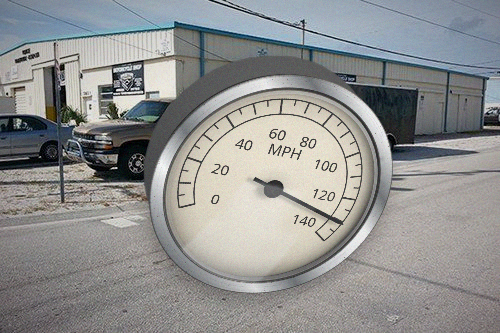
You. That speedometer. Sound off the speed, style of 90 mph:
130 mph
